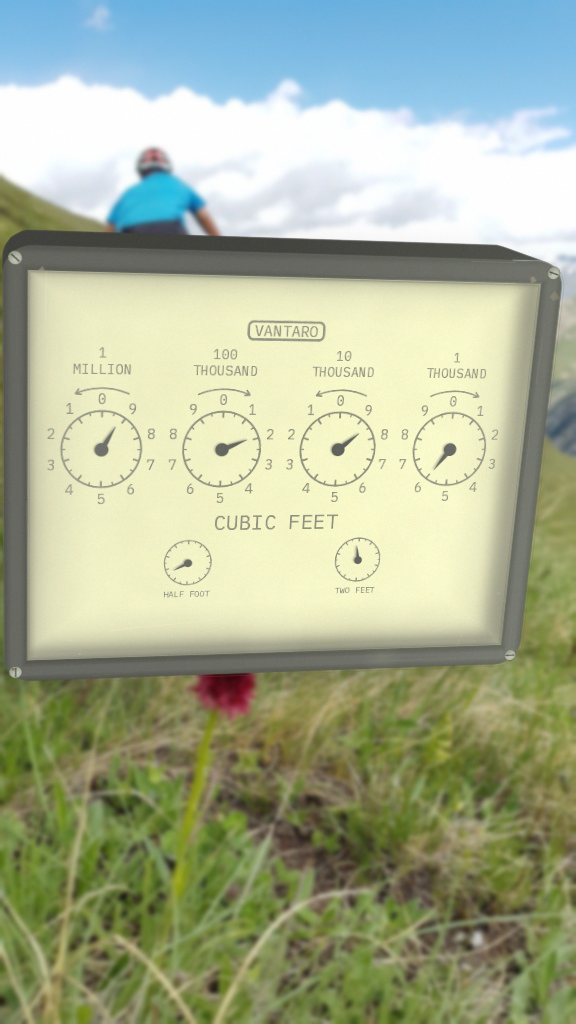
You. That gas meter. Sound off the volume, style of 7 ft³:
918600 ft³
